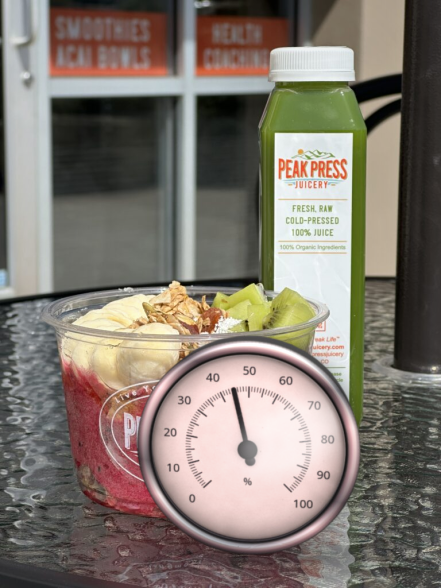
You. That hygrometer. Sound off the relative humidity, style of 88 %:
45 %
